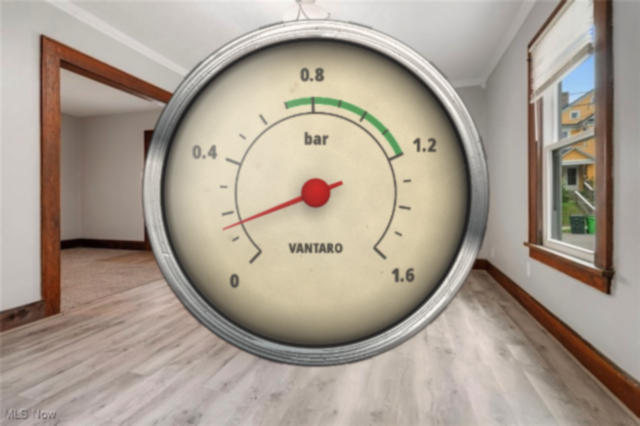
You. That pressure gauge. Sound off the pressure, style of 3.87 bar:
0.15 bar
